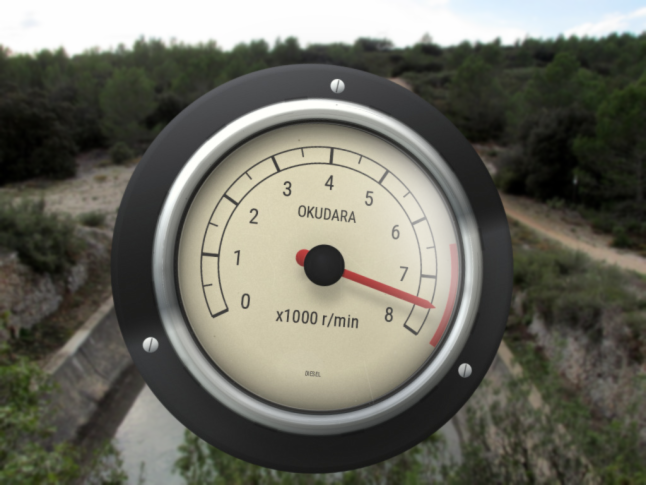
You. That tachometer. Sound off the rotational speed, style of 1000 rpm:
7500 rpm
